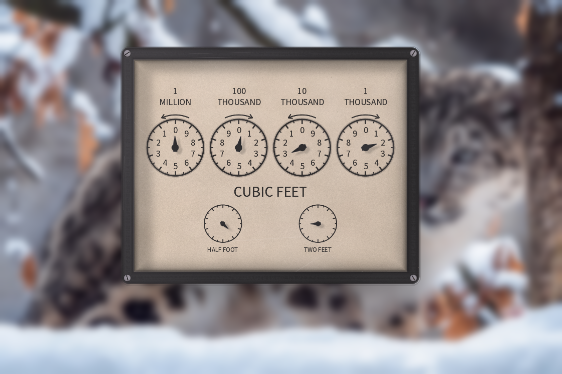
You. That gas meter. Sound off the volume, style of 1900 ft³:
3200 ft³
